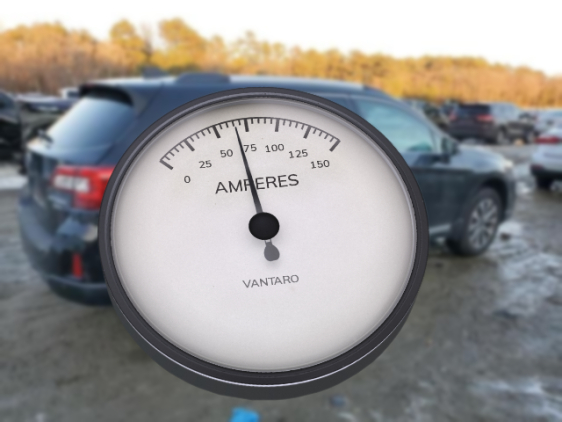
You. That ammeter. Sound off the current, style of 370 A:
65 A
